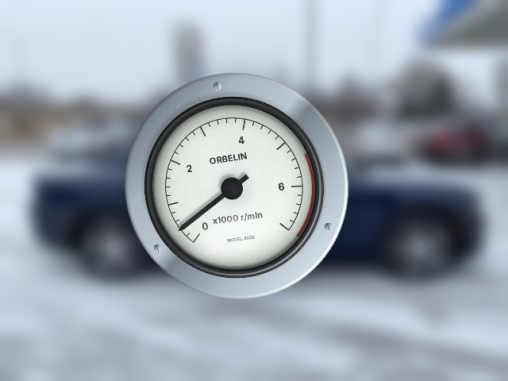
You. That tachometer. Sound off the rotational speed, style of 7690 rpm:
400 rpm
